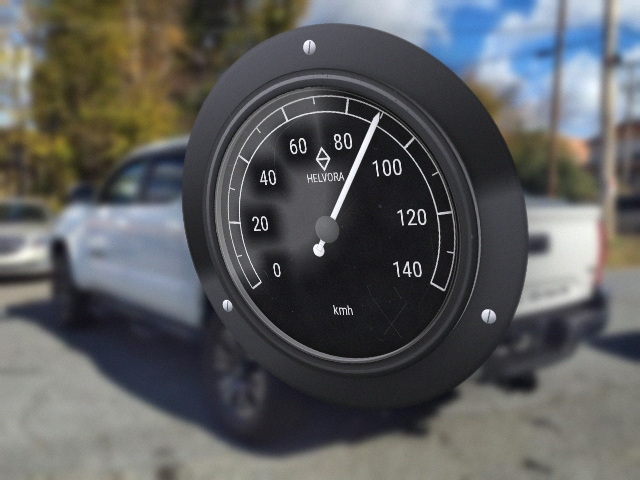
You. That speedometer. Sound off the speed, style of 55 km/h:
90 km/h
